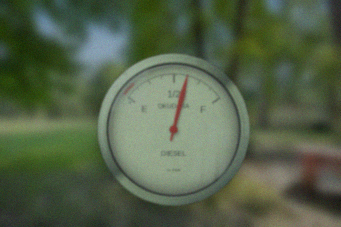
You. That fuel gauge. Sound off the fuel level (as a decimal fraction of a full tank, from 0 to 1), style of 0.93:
0.625
